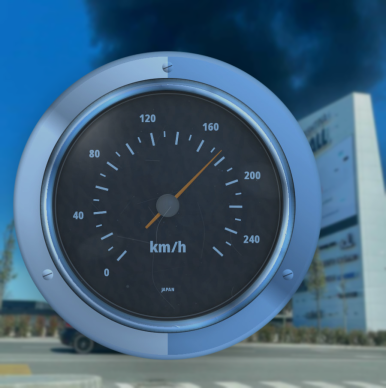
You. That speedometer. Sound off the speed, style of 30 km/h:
175 km/h
